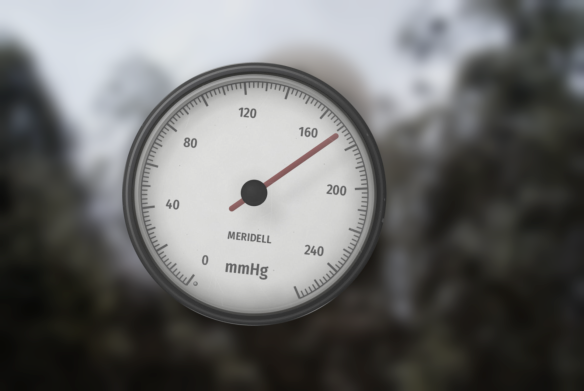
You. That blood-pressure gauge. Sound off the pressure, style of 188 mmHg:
172 mmHg
